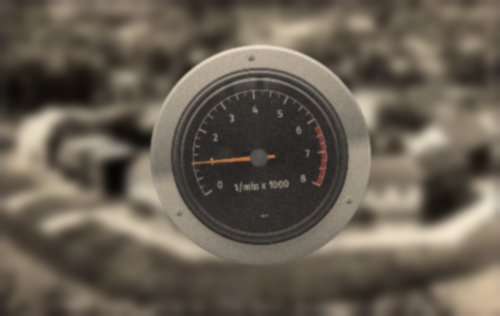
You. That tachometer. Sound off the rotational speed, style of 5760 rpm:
1000 rpm
